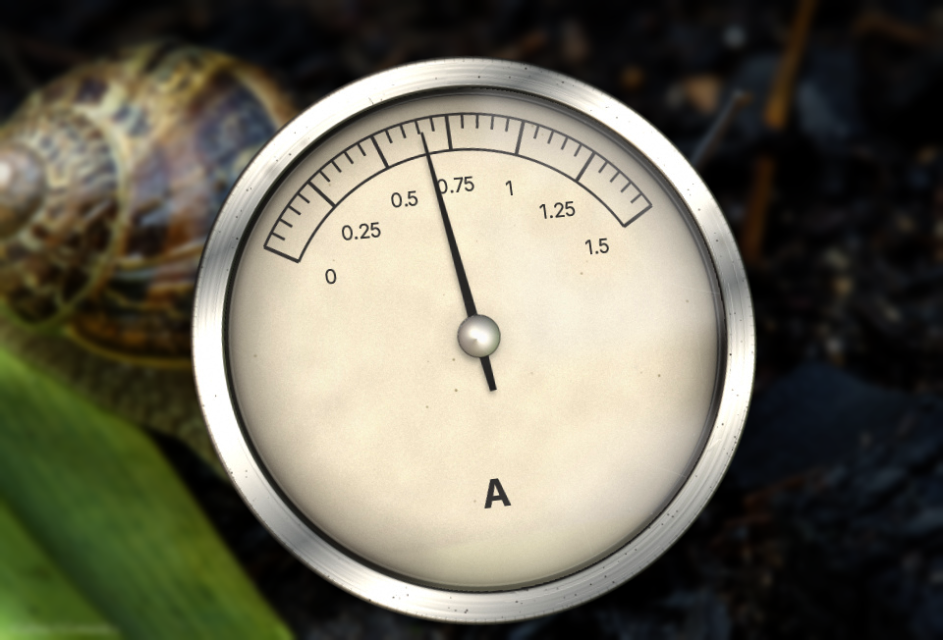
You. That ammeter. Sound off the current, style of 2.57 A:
0.65 A
